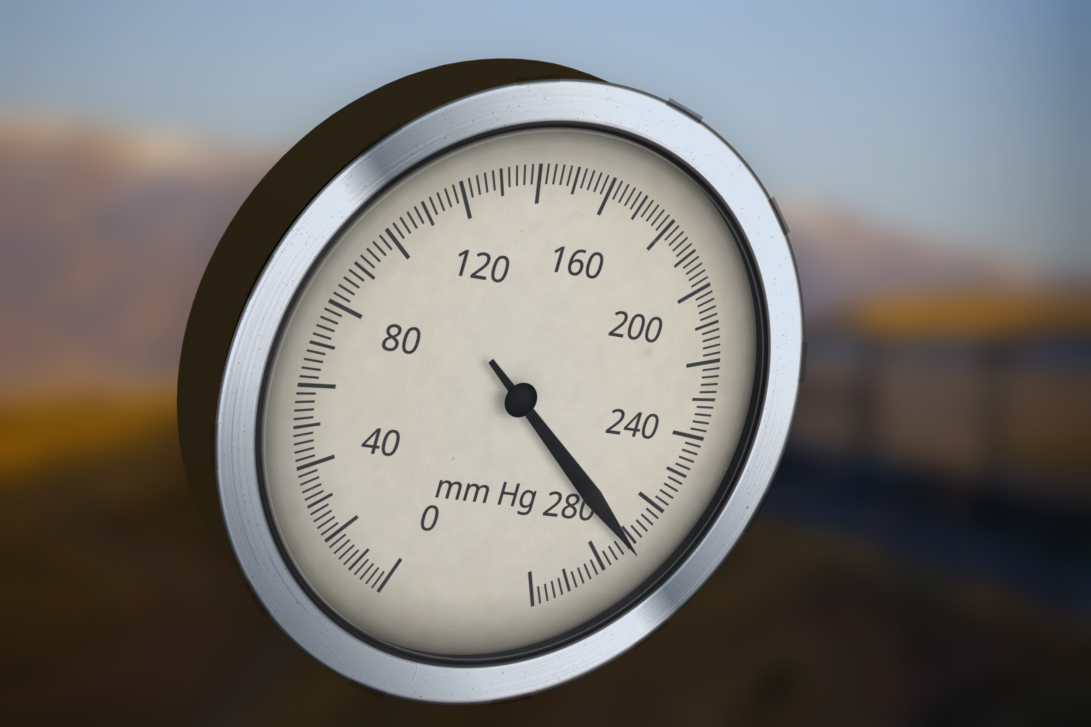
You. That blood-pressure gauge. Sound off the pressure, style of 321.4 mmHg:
272 mmHg
